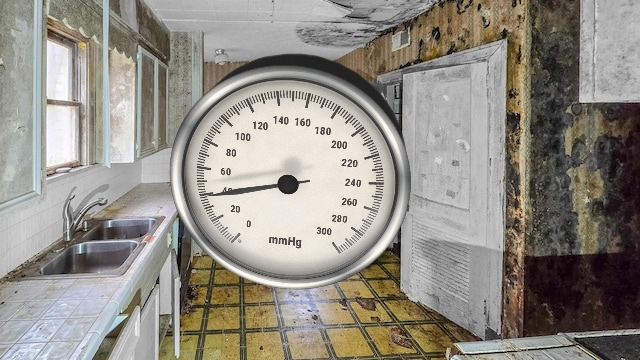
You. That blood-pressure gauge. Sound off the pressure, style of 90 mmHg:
40 mmHg
